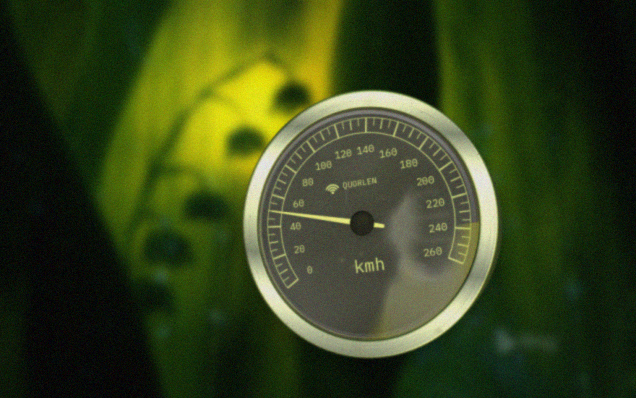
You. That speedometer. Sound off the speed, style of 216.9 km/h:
50 km/h
